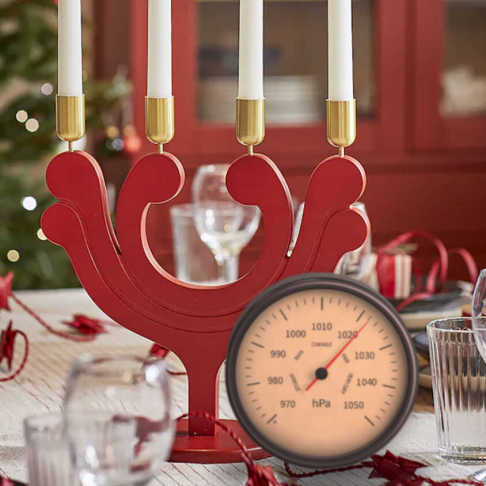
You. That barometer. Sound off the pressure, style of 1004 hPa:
1022 hPa
